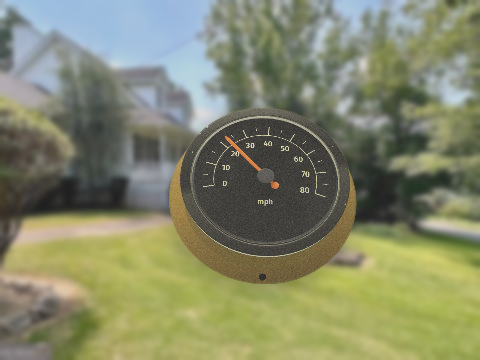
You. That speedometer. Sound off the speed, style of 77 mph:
22.5 mph
